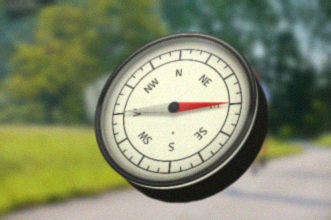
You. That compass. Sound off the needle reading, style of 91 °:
90 °
